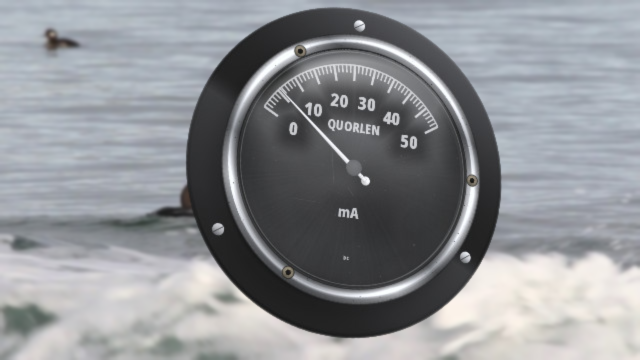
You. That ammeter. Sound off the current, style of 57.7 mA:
5 mA
